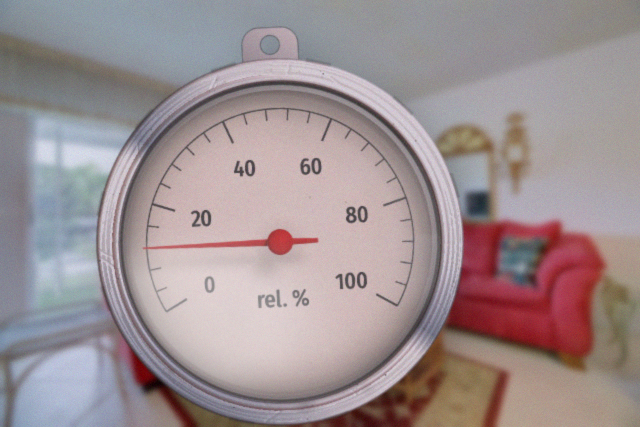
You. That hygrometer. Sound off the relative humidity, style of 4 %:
12 %
